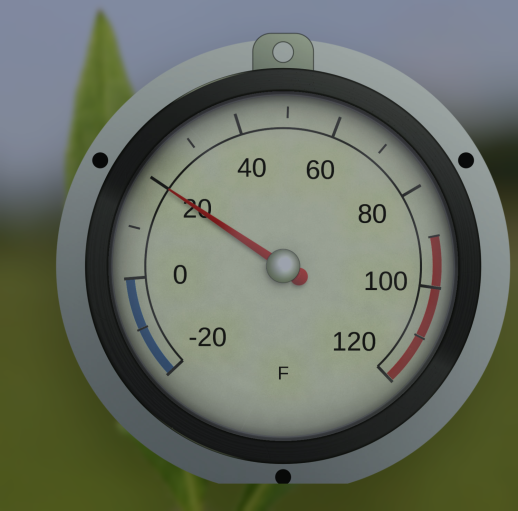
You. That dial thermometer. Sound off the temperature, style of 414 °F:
20 °F
